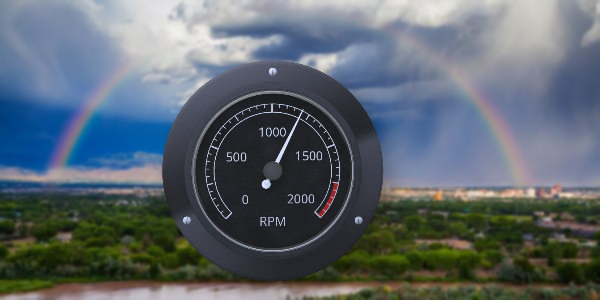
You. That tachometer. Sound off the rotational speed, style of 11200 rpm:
1200 rpm
